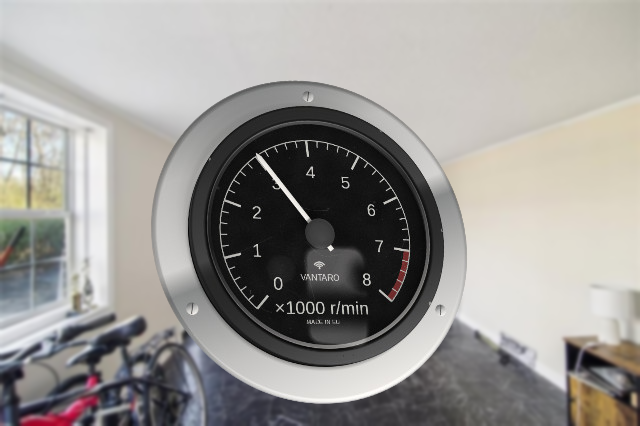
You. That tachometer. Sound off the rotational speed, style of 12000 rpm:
3000 rpm
